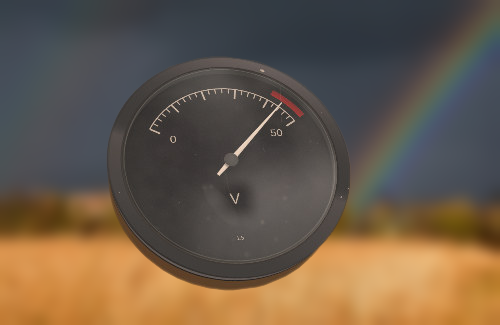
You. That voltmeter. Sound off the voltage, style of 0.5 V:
44 V
